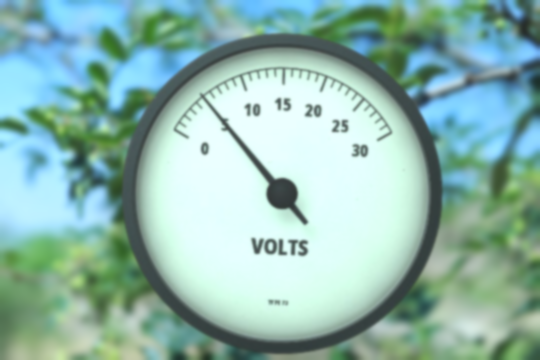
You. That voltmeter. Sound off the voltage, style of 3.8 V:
5 V
